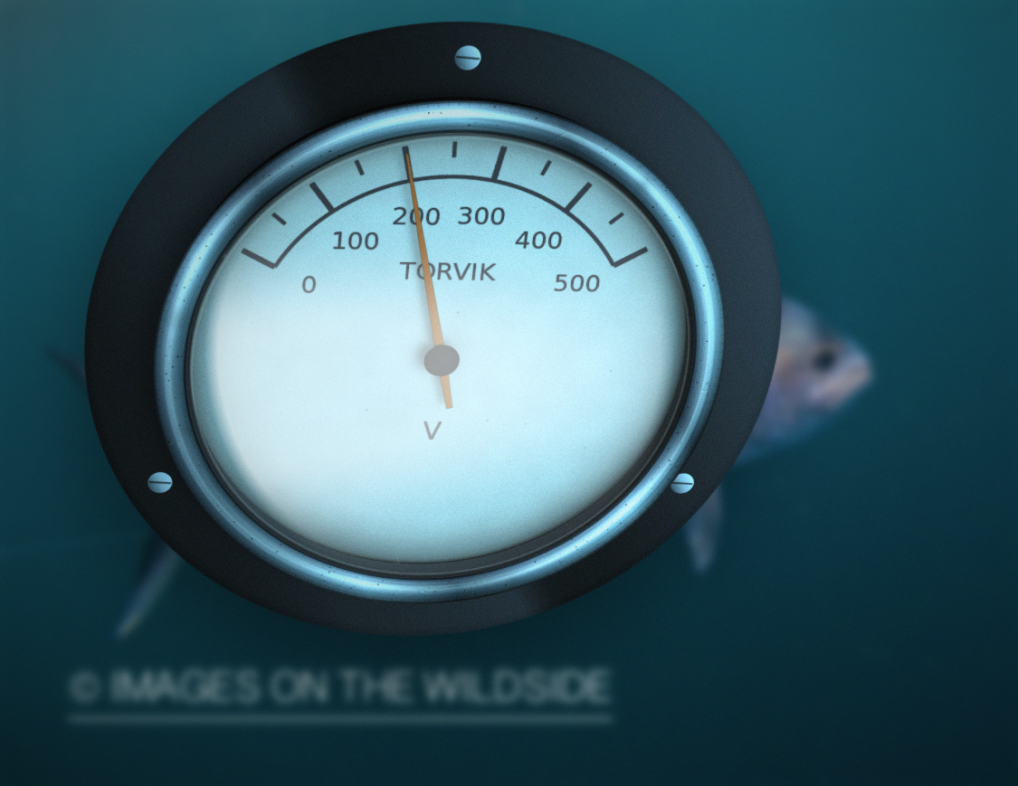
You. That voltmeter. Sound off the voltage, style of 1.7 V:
200 V
